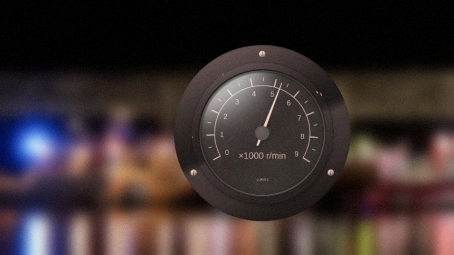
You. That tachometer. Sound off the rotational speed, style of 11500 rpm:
5250 rpm
